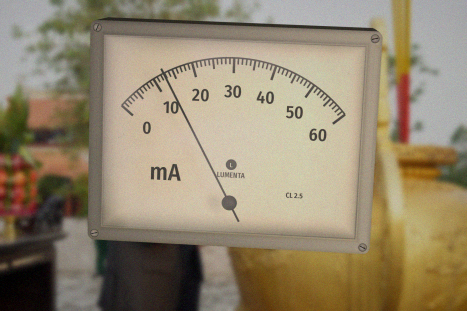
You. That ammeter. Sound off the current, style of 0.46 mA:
13 mA
